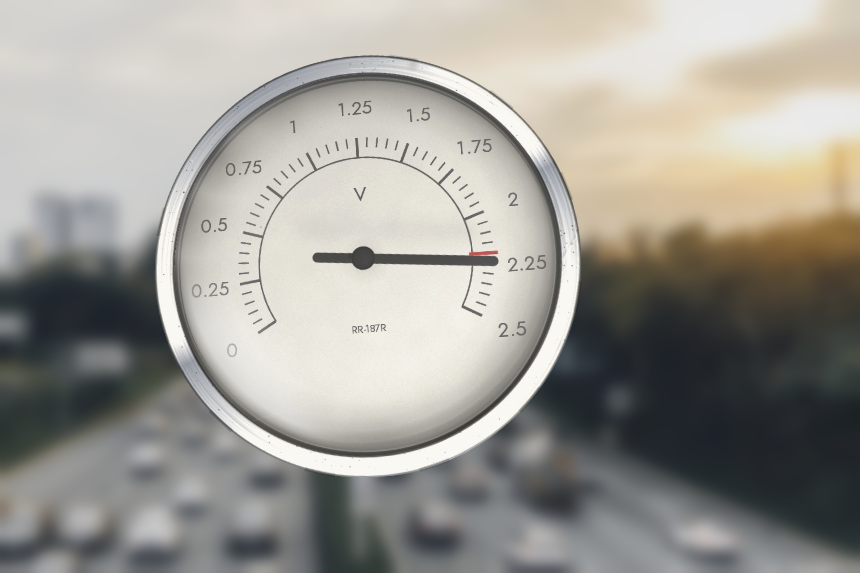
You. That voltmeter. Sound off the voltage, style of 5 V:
2.25 V
